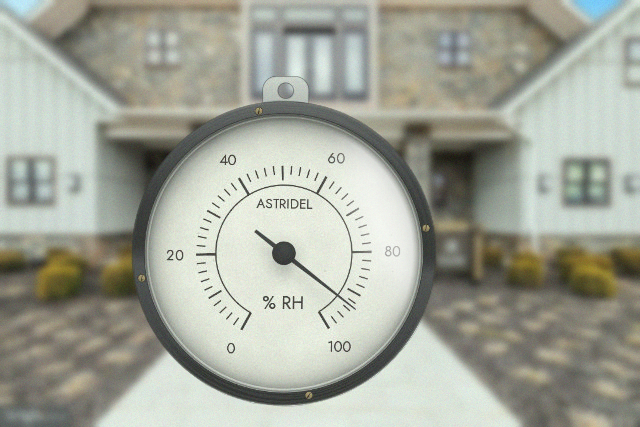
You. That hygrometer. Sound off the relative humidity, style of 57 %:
93 %
